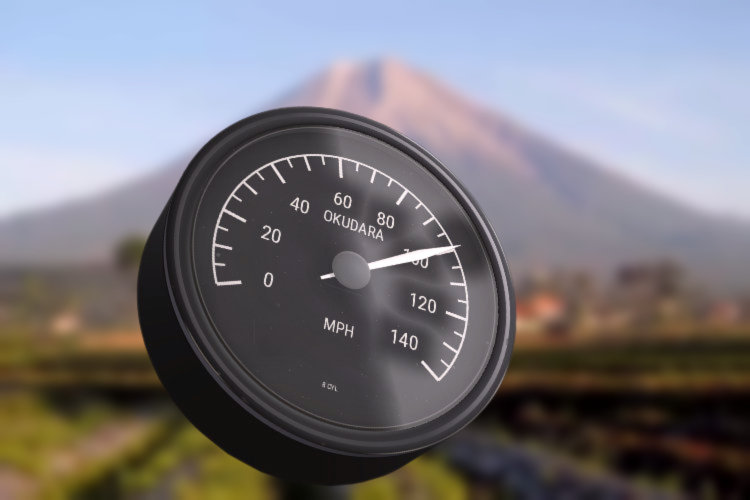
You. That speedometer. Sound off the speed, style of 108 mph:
100 mph
